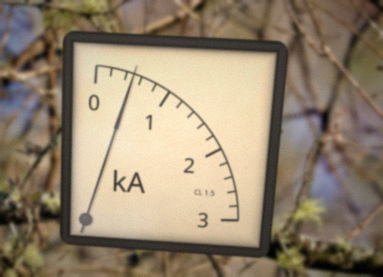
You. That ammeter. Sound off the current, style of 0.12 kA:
0.5 kA
